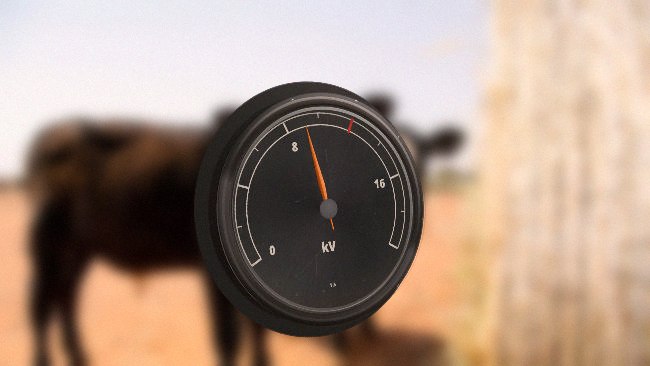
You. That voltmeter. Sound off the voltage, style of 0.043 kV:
9 kV
